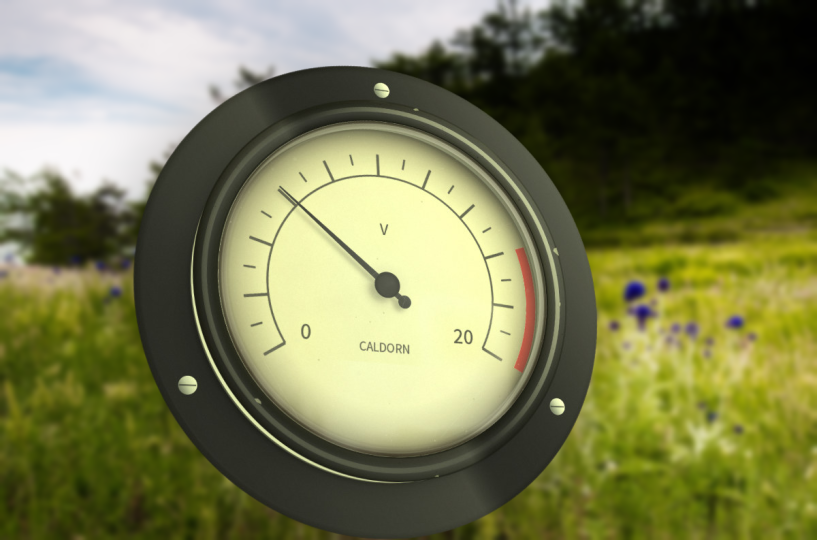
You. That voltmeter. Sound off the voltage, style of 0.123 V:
6 V
